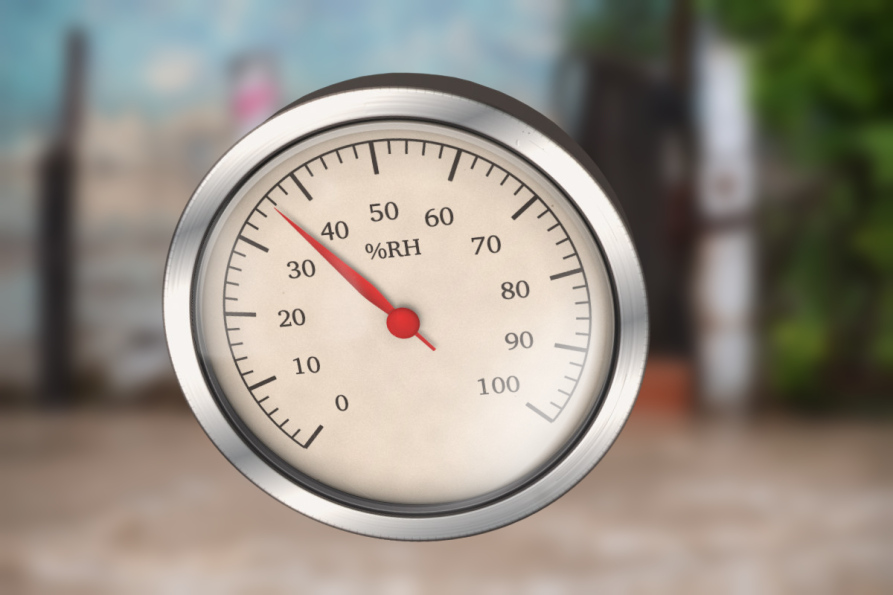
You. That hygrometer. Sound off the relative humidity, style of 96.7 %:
36 %
